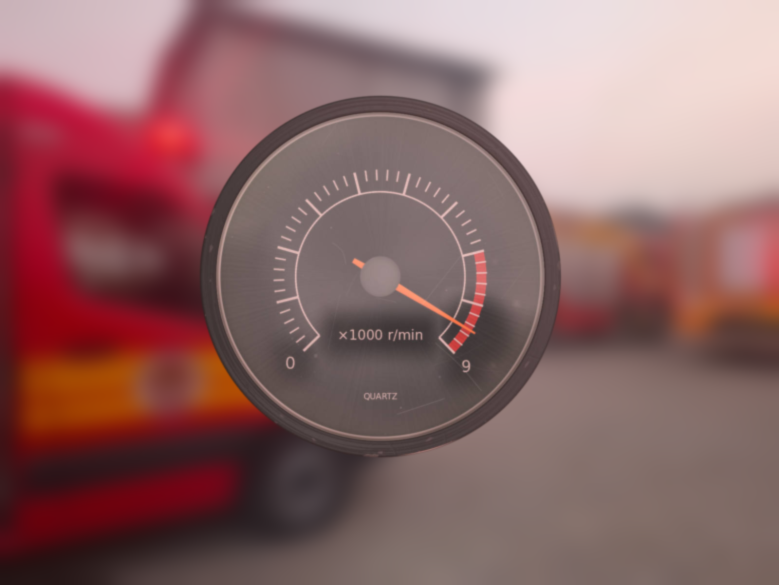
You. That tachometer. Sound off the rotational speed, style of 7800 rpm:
8500 rpm
